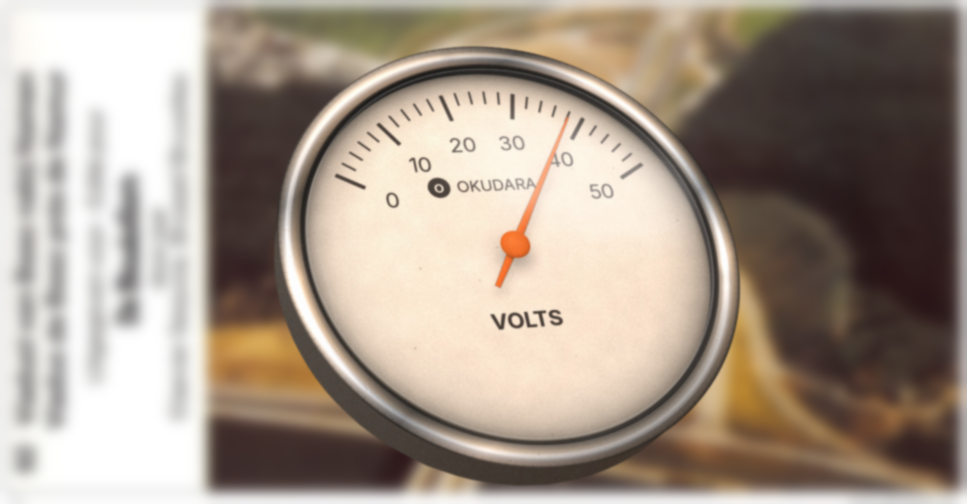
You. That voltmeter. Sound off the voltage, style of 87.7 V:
38 V
